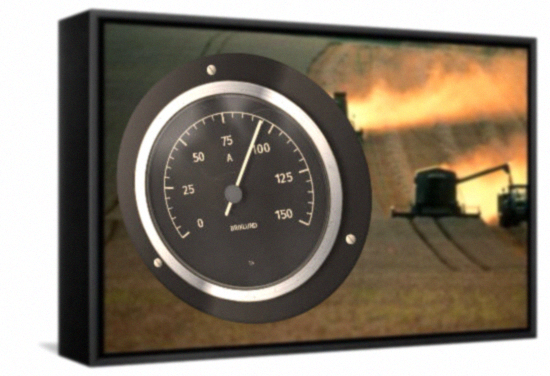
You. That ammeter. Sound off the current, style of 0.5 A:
95 A
